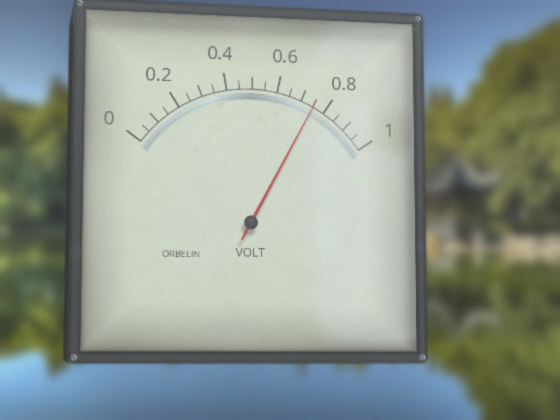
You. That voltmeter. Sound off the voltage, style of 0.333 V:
0.75 V
